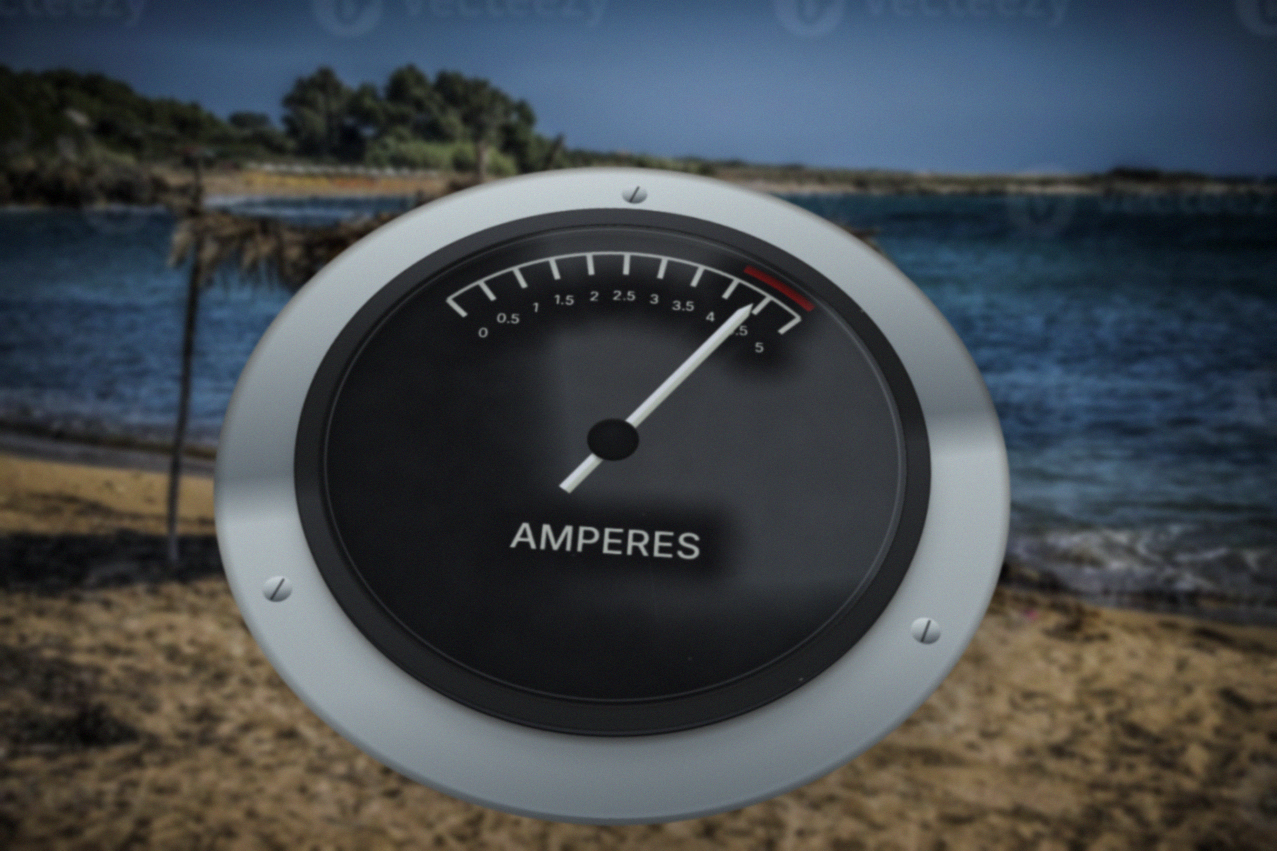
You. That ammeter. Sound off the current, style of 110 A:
4.5 A
